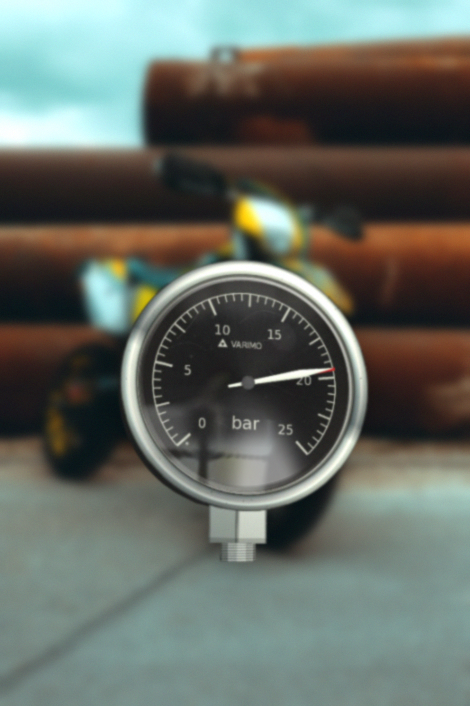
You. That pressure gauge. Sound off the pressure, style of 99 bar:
19.5 bar
